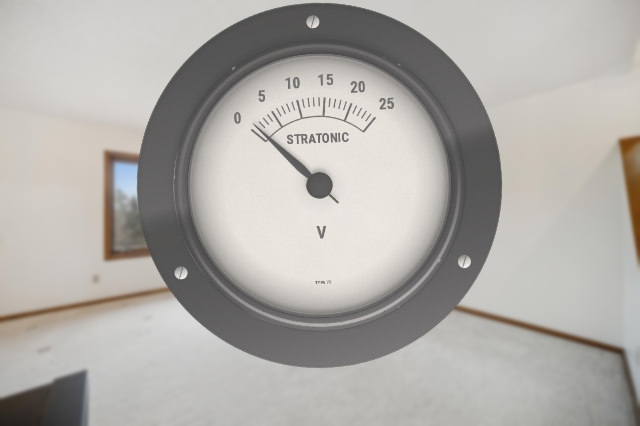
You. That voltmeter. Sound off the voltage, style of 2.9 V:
1 V
